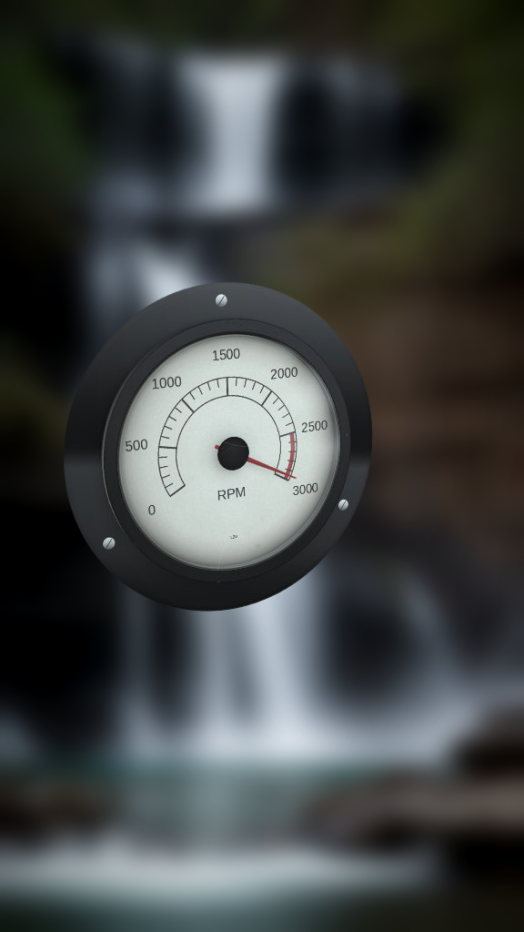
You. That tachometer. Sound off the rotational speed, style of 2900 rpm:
2950 rpm
